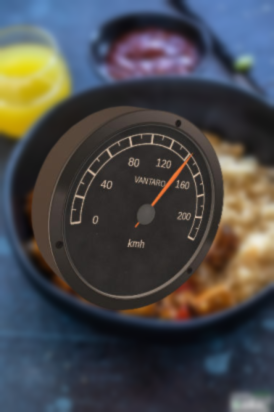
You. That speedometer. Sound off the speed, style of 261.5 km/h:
140 km/h
